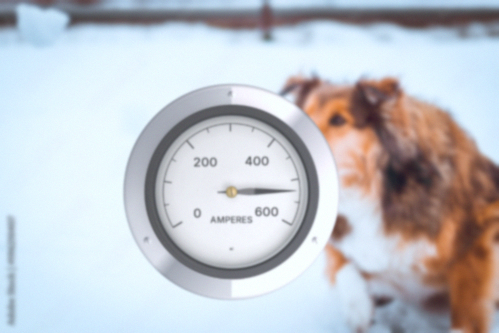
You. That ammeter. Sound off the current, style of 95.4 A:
525 A
